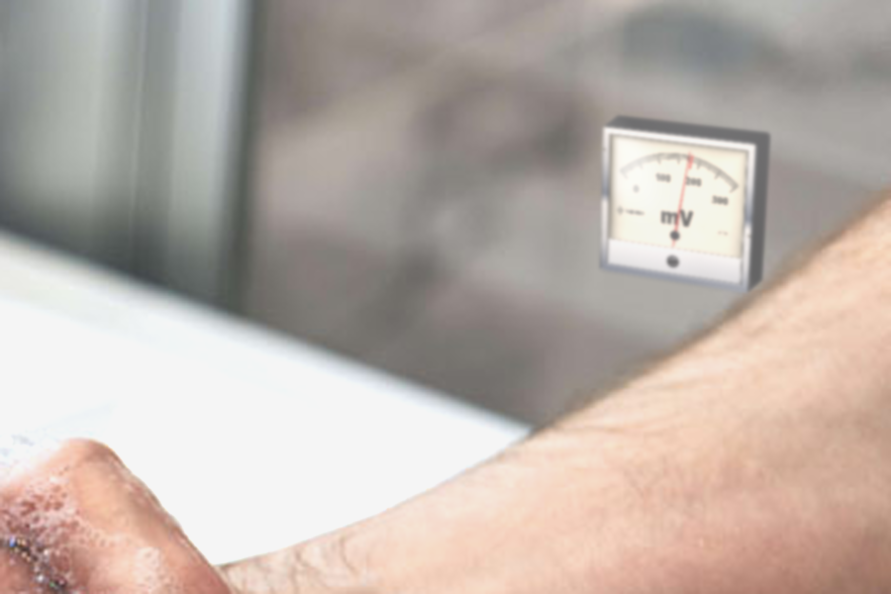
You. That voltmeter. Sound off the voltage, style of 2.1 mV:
175 mV
